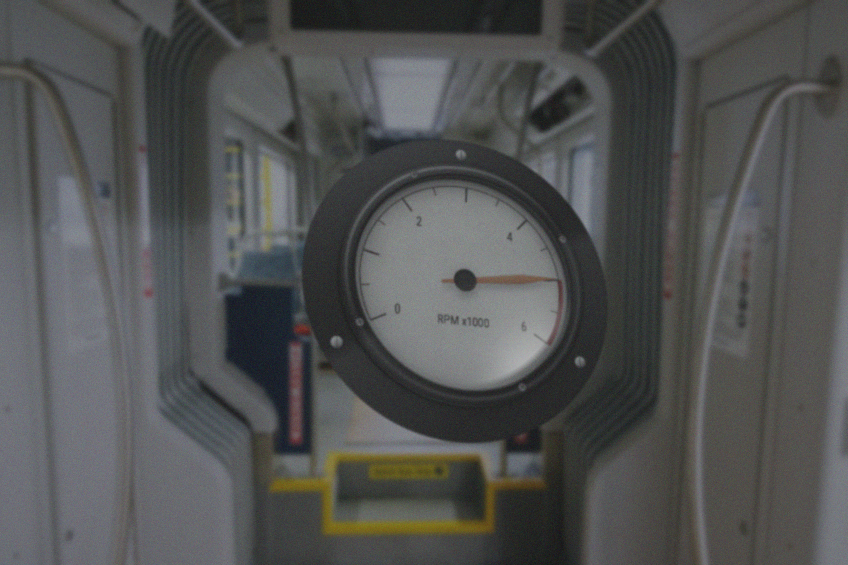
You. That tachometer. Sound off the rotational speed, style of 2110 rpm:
5000 rpm
